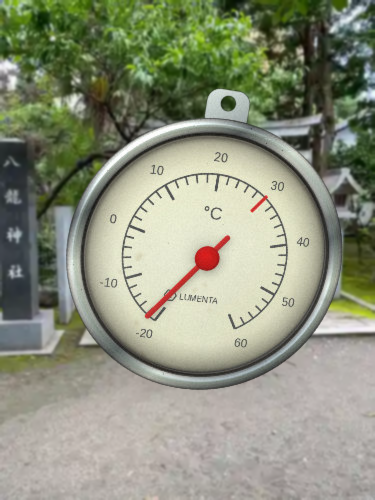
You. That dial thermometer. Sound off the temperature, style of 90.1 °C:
-18 °C
